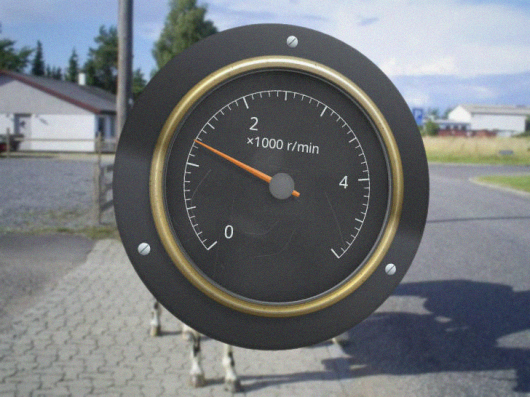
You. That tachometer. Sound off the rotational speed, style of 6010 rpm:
1250 rpm
